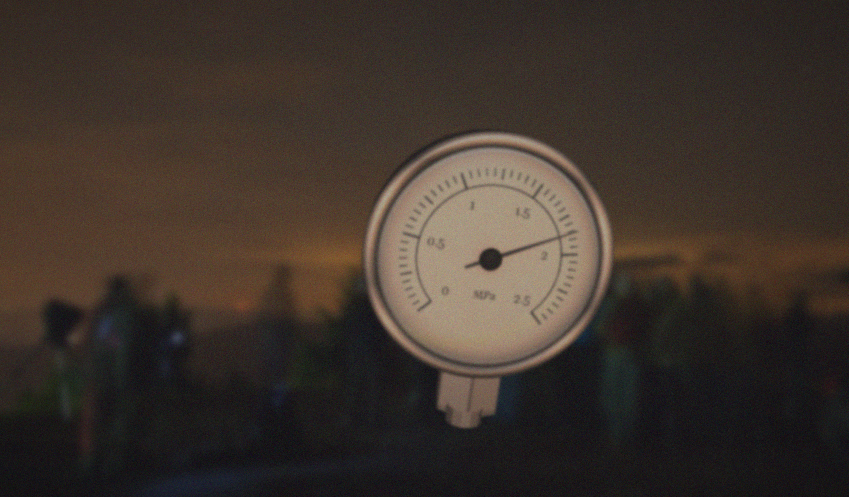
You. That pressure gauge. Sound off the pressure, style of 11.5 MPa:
1.85 MPa
